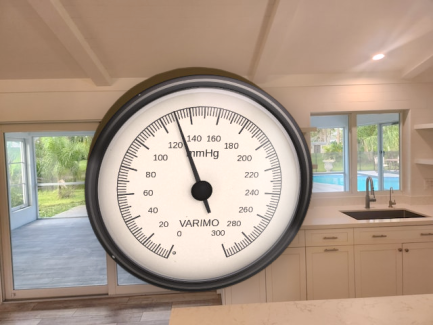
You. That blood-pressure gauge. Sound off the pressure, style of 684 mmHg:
130 mmHg
